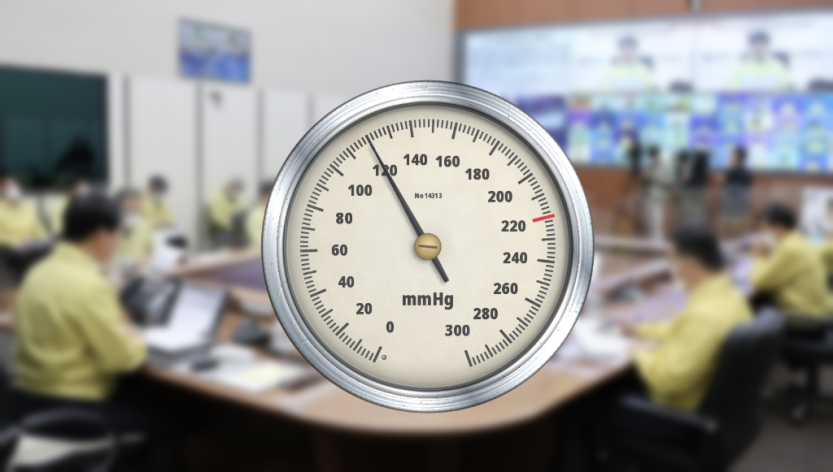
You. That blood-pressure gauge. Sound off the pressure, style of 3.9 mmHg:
120 mmHg
